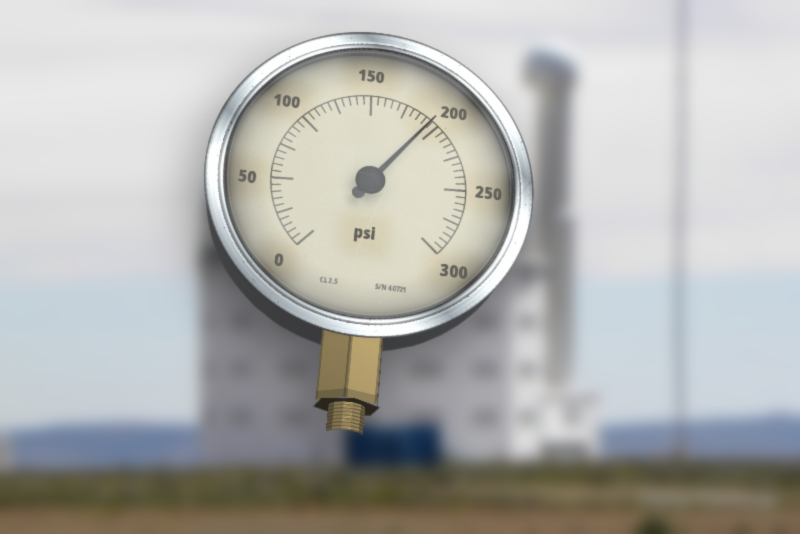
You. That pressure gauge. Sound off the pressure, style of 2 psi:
195 psi
